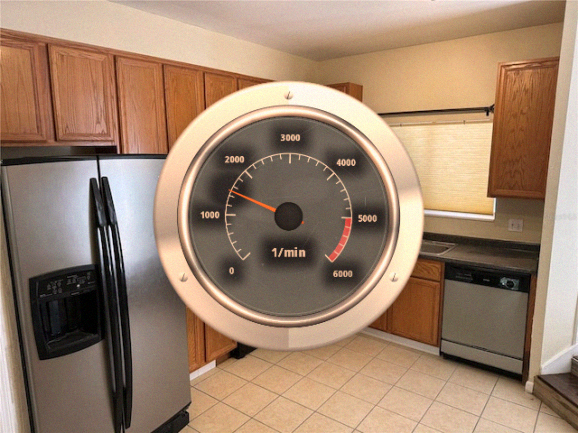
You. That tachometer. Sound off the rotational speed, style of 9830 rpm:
1500 rpm
